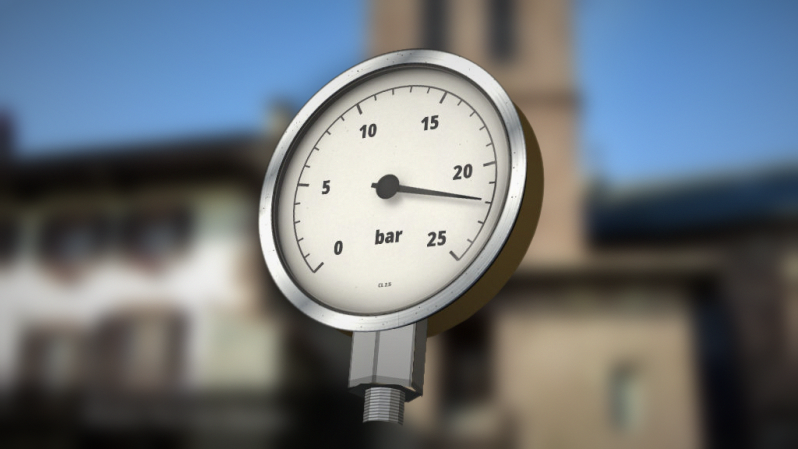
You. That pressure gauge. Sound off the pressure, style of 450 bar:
22 bar
